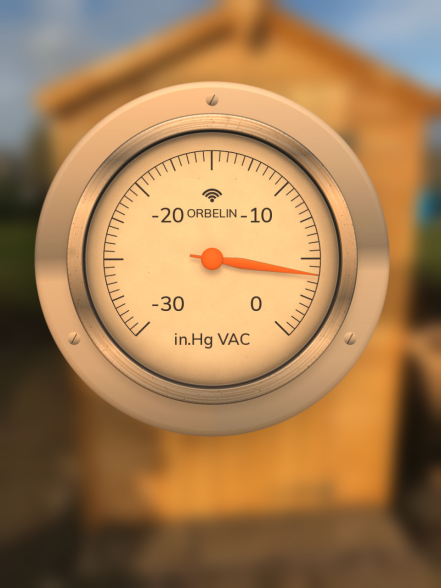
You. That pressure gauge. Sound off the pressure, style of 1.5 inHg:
-4 inHg
